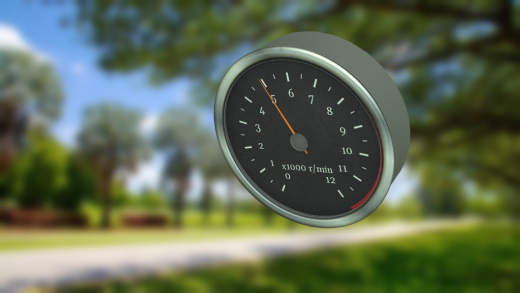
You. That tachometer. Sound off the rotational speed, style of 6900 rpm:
5000 rpm
